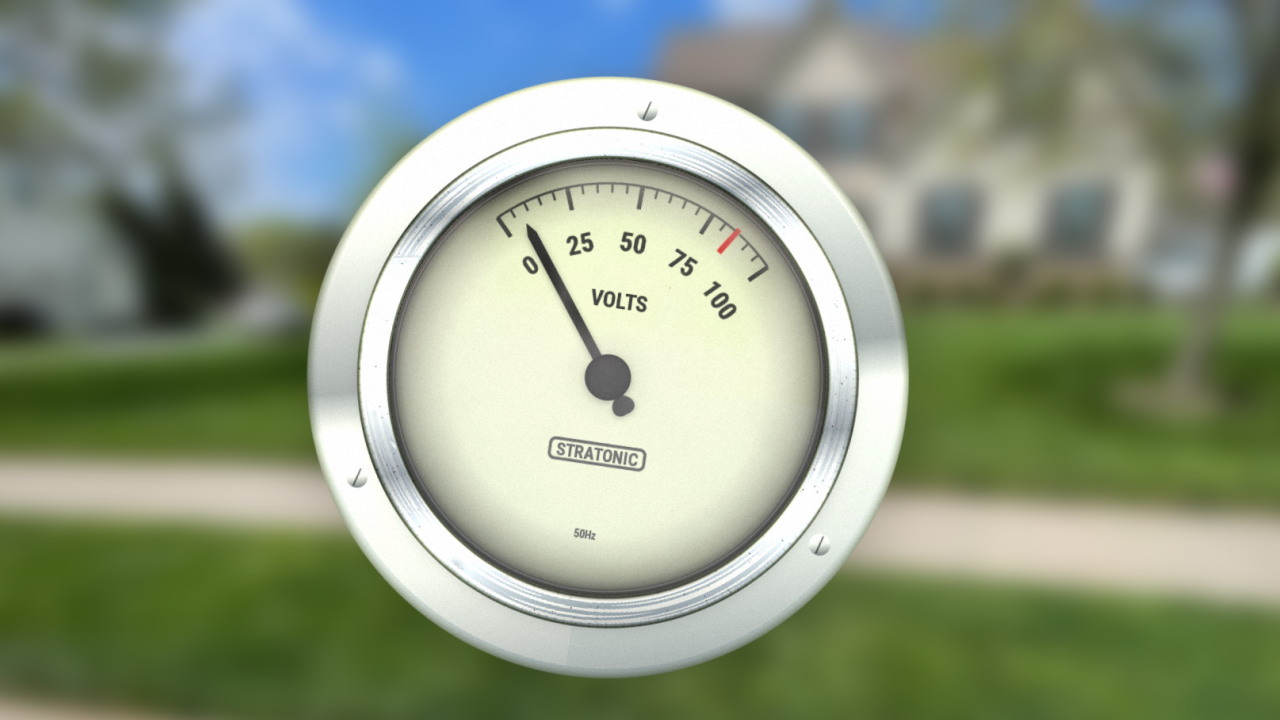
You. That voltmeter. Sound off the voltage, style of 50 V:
7.5 V
